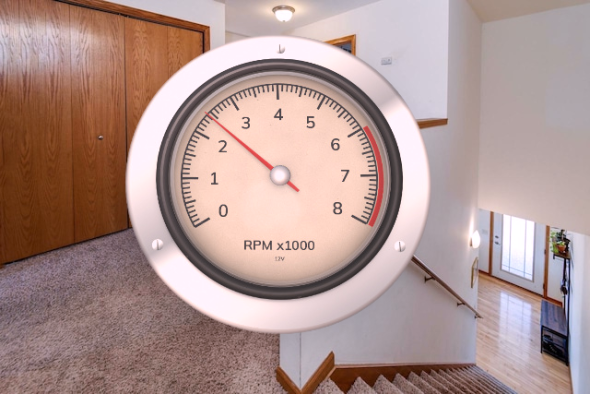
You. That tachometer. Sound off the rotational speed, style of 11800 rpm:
2400 rpm
